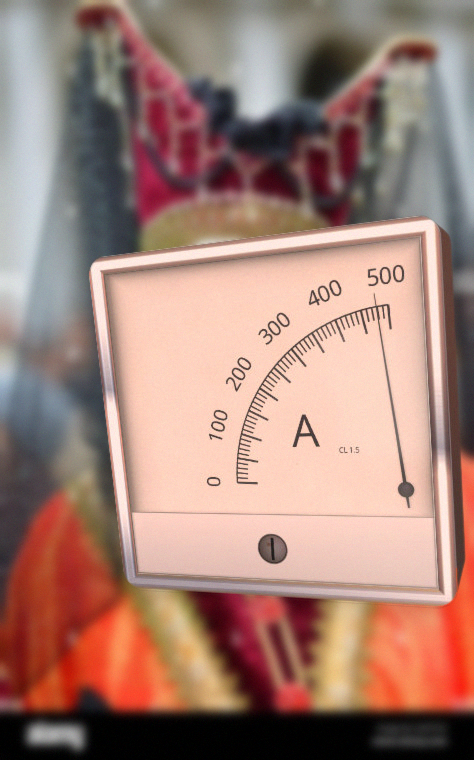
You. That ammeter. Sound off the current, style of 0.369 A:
480 A
